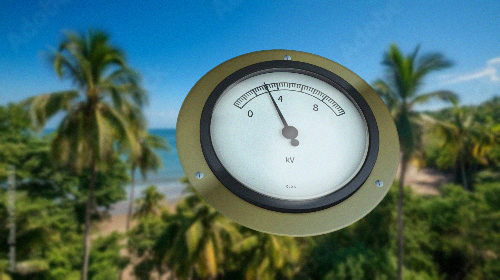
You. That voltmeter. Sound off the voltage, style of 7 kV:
3 kV
